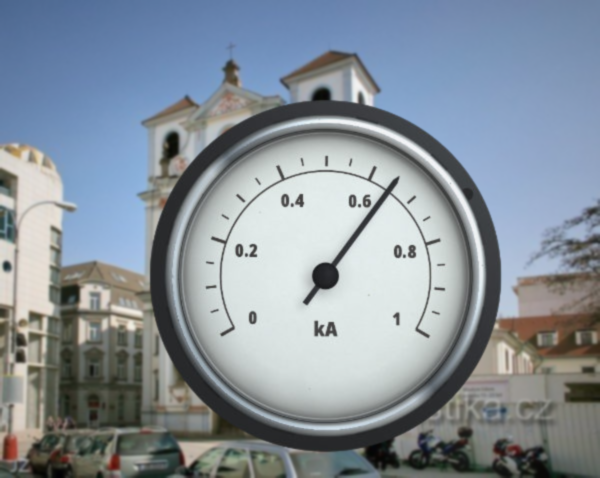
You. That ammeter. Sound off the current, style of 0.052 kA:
0.65 kA
